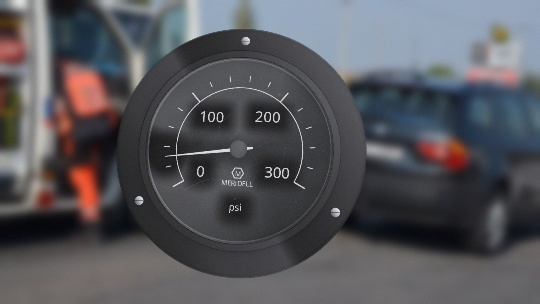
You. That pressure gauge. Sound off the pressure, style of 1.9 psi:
30 psi
